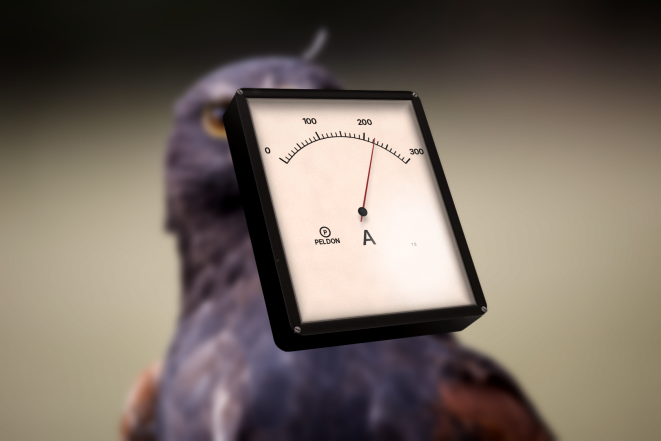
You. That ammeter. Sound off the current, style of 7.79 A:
220 A
